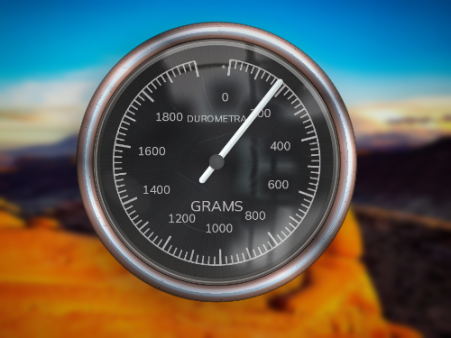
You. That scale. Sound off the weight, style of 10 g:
180 g
